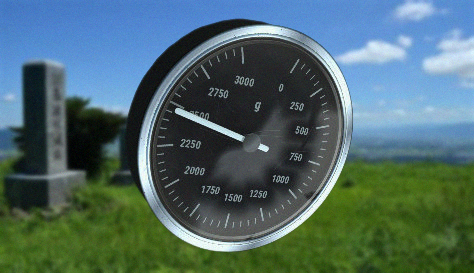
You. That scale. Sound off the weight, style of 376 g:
2475 g
